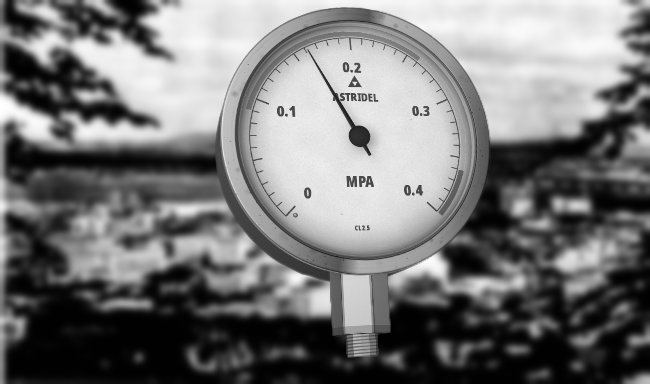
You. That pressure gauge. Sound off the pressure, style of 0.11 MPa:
0.16 MPa
